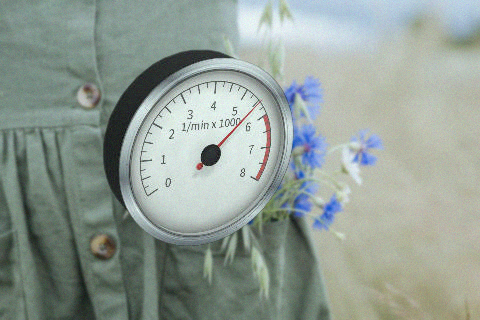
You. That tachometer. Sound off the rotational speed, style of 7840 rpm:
5500 rpm
